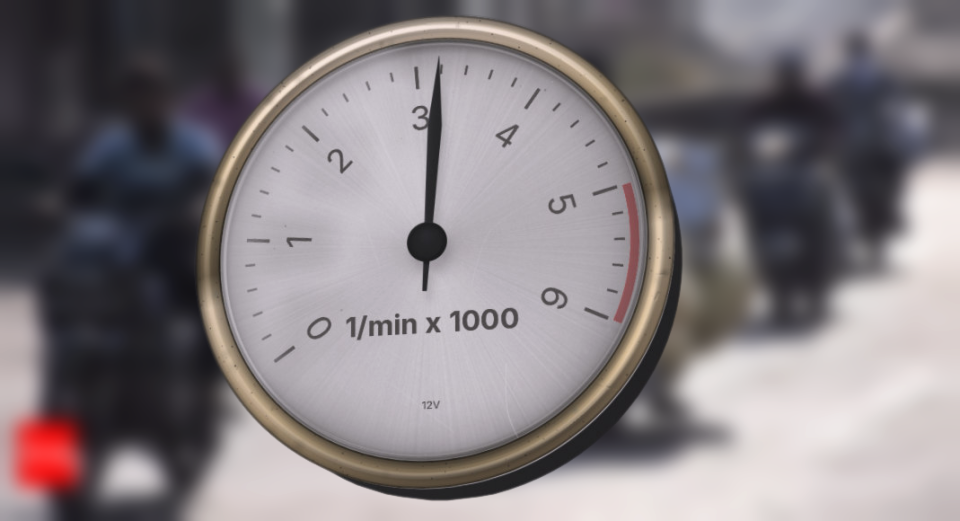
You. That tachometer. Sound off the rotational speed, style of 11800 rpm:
3200 rpm
